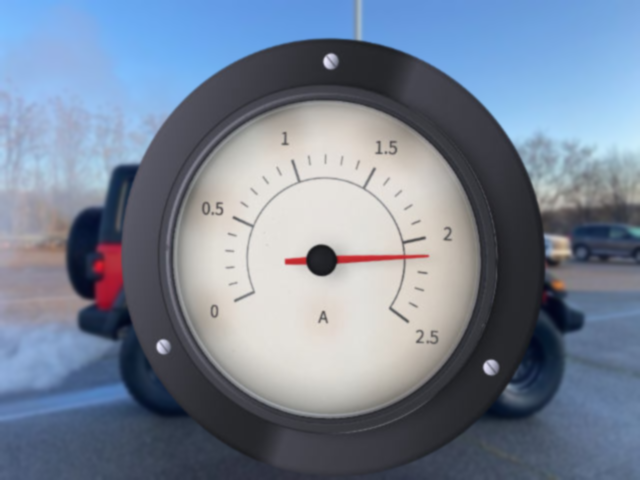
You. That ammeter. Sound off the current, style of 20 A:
2.1 A
